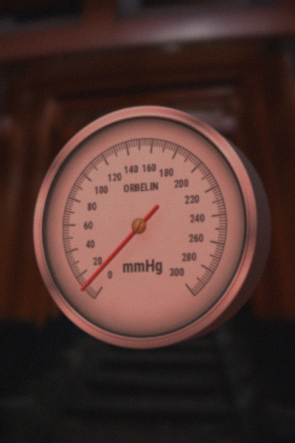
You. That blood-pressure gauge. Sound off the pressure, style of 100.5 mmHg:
10 mmHg
